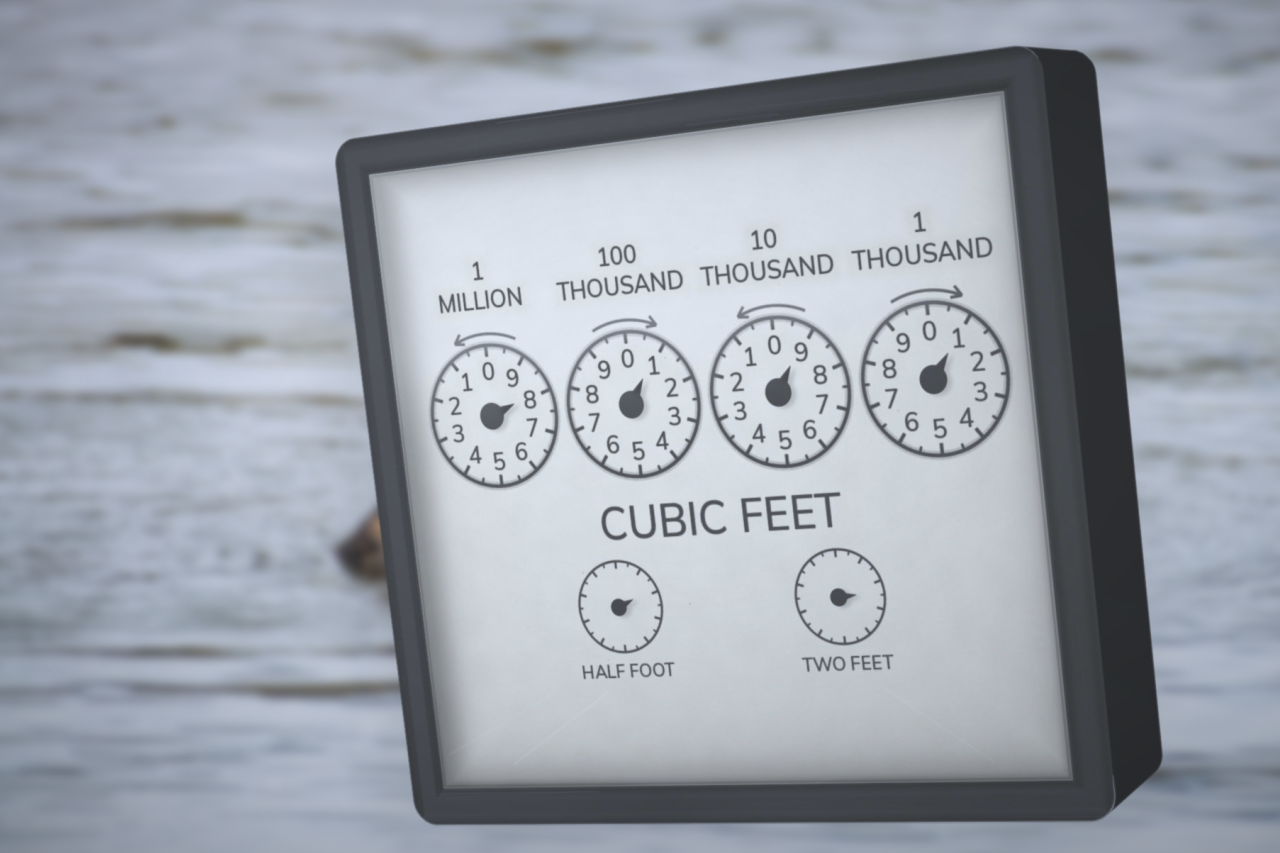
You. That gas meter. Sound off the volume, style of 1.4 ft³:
809100 ft³
